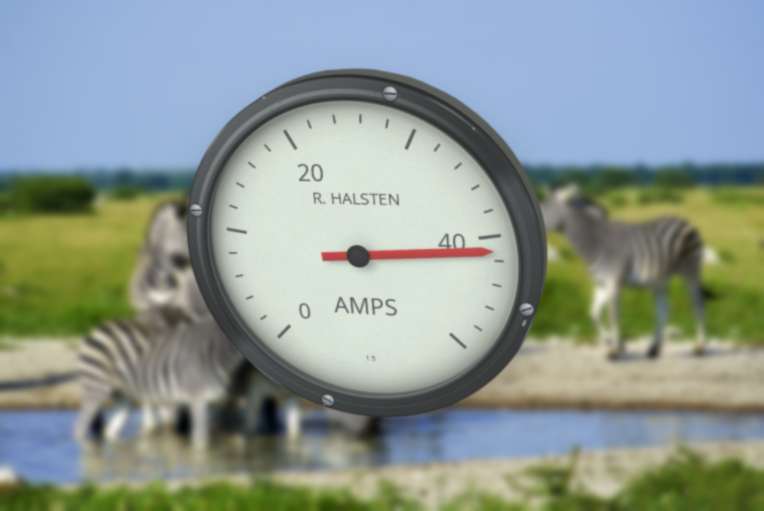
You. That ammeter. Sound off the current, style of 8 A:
41 A
